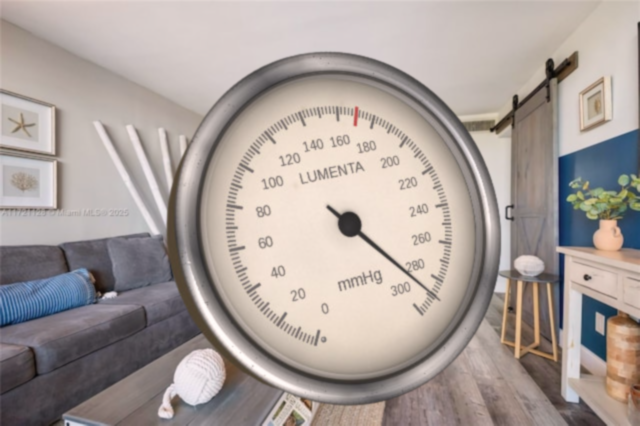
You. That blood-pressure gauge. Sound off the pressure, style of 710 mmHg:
290 mmHg
